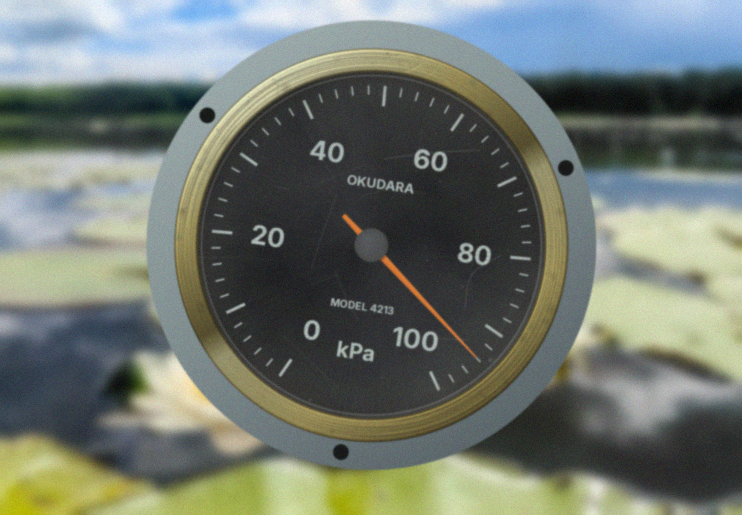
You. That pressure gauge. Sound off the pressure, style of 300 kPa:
94 kPa
